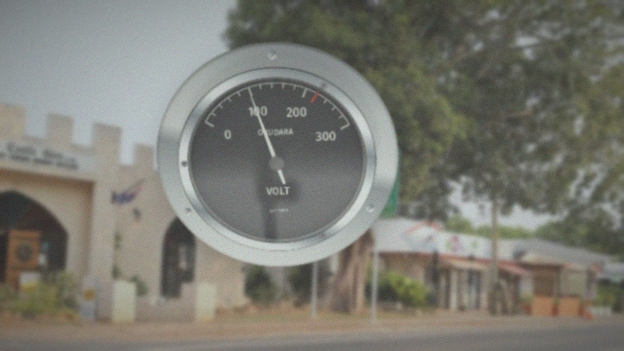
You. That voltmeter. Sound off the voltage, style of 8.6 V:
100 V
